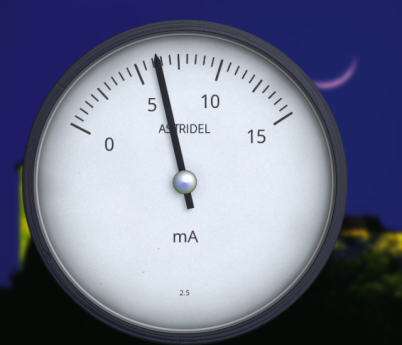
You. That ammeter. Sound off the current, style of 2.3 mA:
6.25 mA
